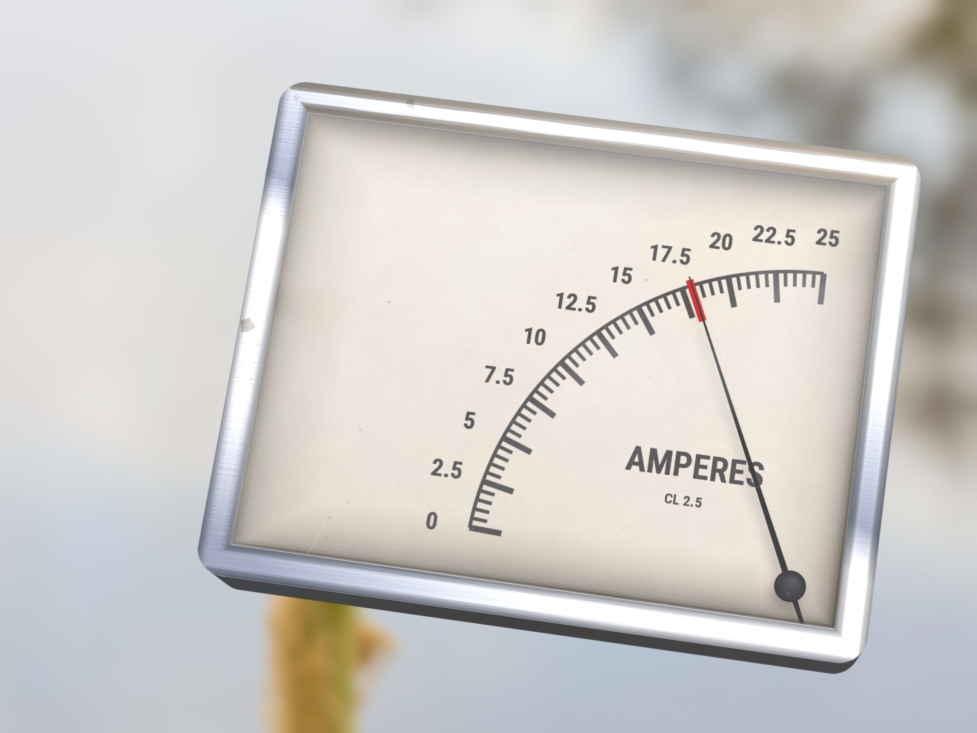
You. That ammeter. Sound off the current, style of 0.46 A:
18 A
